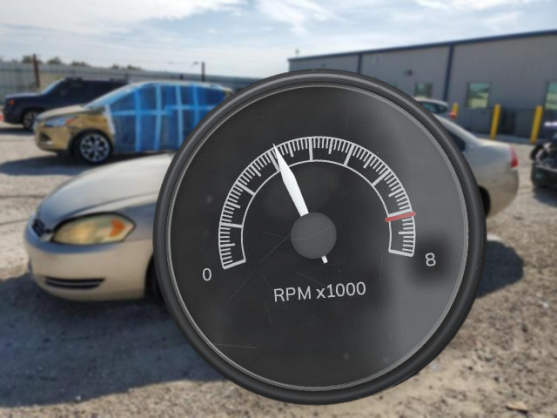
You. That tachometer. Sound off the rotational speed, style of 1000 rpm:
3200 rpm
